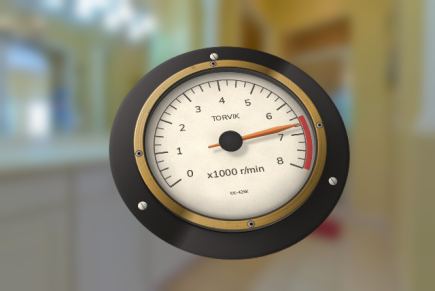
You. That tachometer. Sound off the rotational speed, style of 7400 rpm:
6750 rpm
